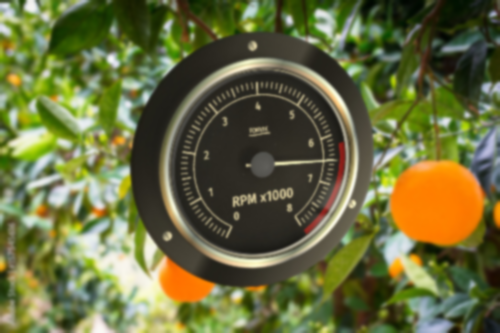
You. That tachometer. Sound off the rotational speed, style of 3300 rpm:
6500 rpm
